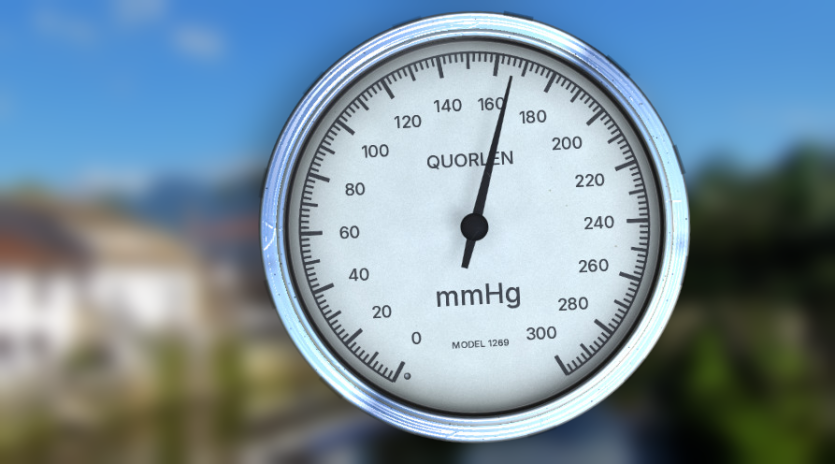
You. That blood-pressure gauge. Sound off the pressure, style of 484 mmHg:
166 mmHg
